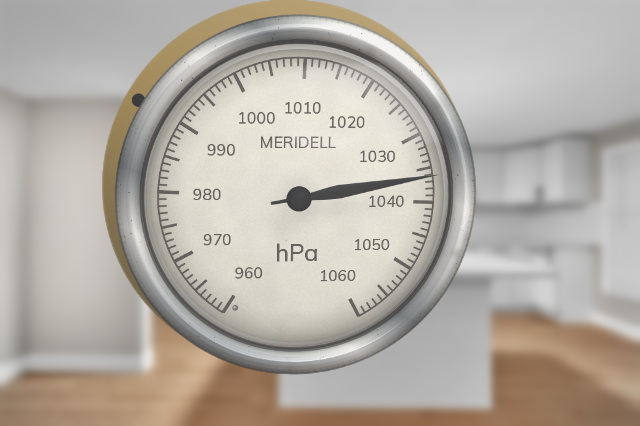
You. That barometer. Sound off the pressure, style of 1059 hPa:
1036 hPa
